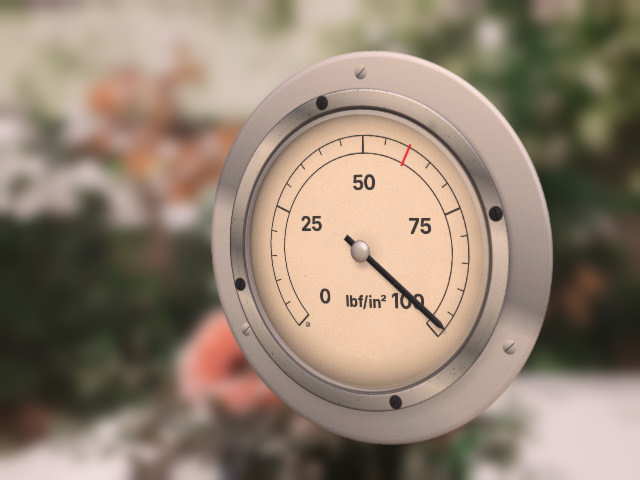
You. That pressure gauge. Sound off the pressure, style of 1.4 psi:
97.5 psi
